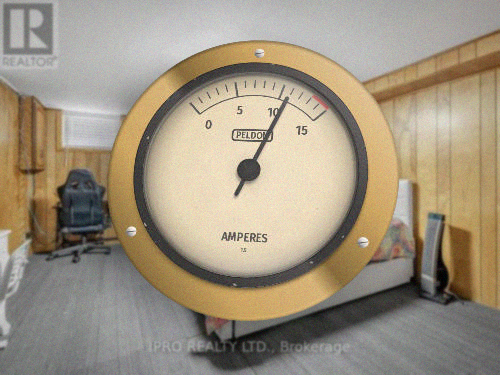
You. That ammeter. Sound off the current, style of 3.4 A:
11 A
